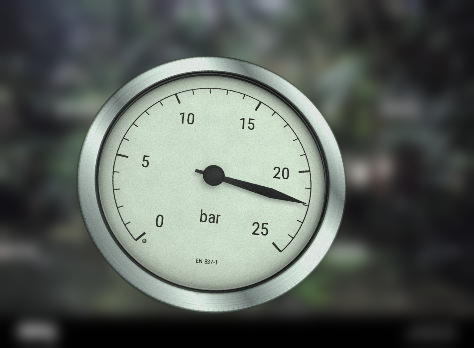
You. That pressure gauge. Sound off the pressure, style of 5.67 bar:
22 bar
